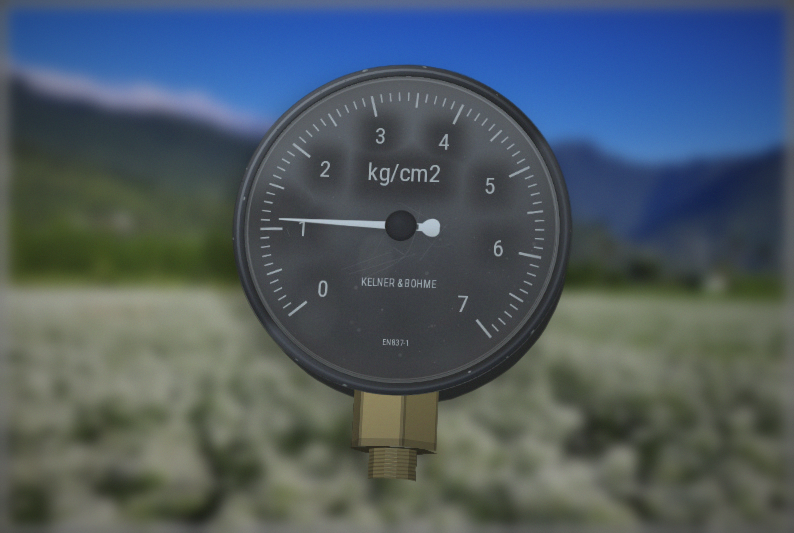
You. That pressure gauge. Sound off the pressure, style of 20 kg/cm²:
1.1 kg/cm²
